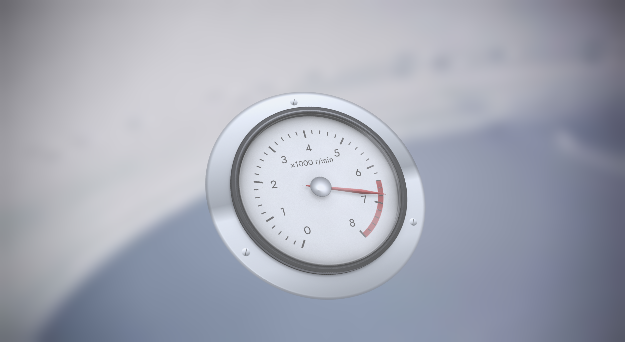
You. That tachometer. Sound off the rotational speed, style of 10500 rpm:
6800 rpm
